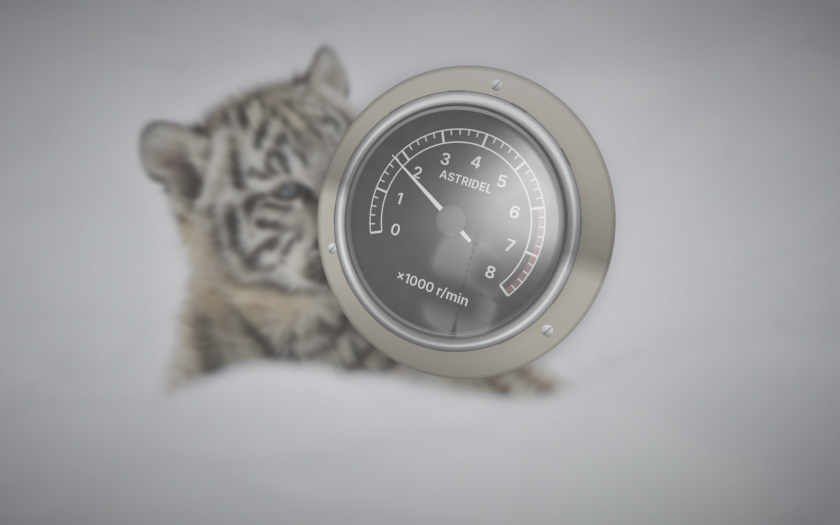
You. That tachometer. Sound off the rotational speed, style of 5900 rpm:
1800 rpm
